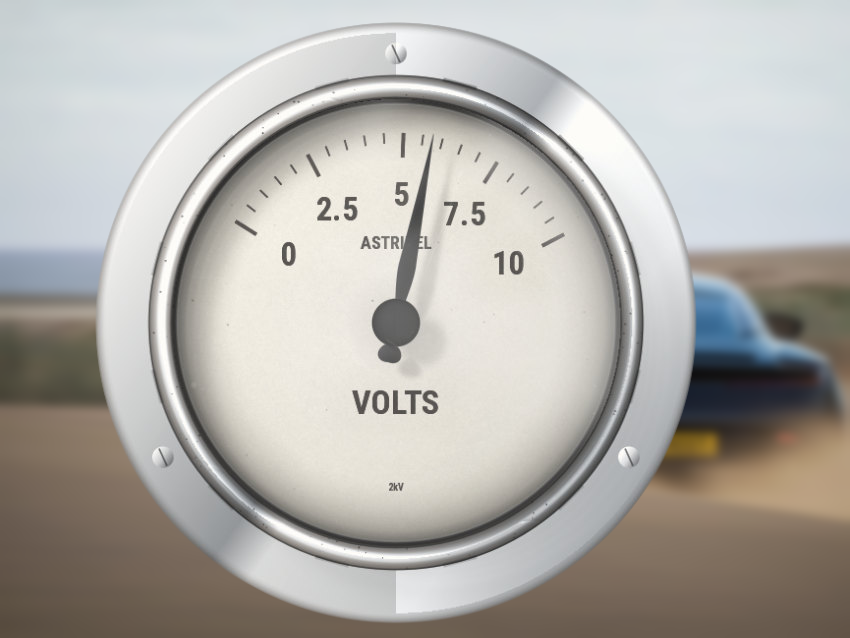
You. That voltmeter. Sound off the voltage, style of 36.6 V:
5.75 V
